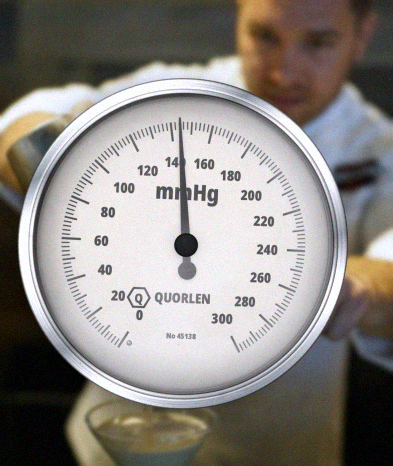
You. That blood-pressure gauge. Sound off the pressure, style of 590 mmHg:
144 mmHg
